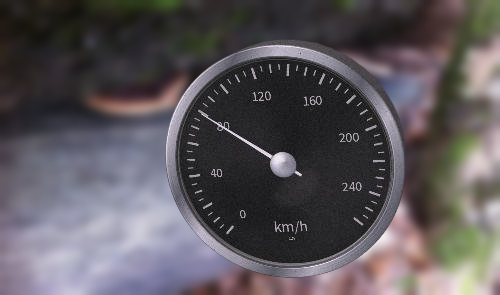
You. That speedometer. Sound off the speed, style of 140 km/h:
80 km/h
